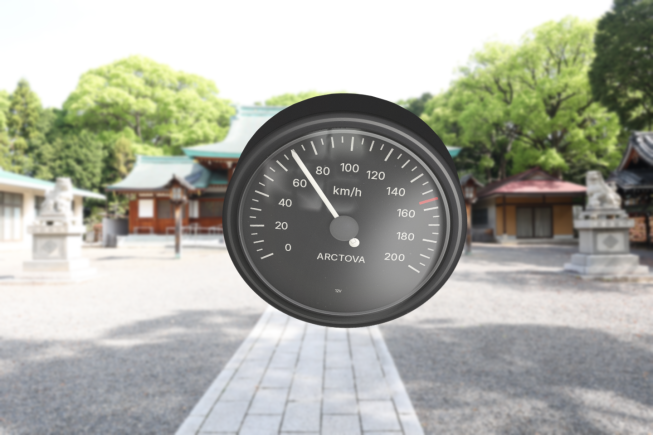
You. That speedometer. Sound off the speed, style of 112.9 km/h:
70 km/h
